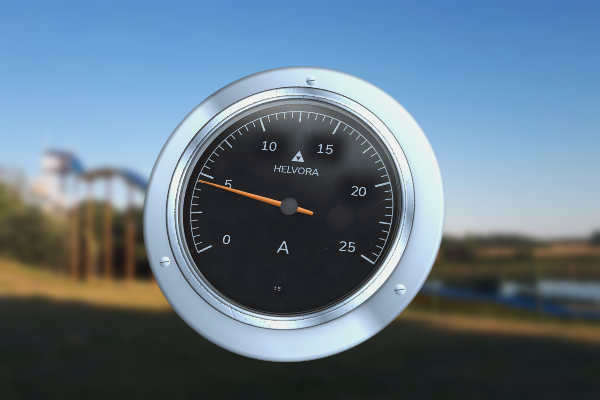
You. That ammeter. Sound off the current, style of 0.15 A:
4.5 A
